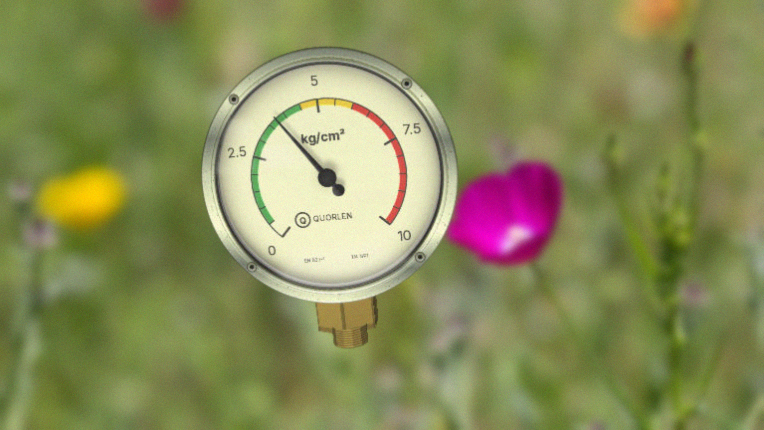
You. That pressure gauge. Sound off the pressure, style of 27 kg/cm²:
3.75 kg/cm²
